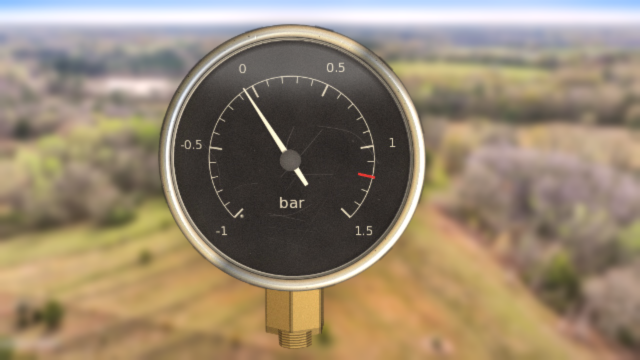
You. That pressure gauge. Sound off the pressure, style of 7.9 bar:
-0.05 bar
